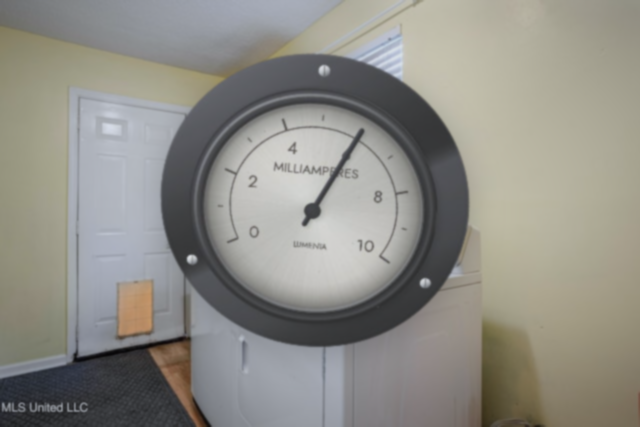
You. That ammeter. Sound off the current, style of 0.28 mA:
6 mA
